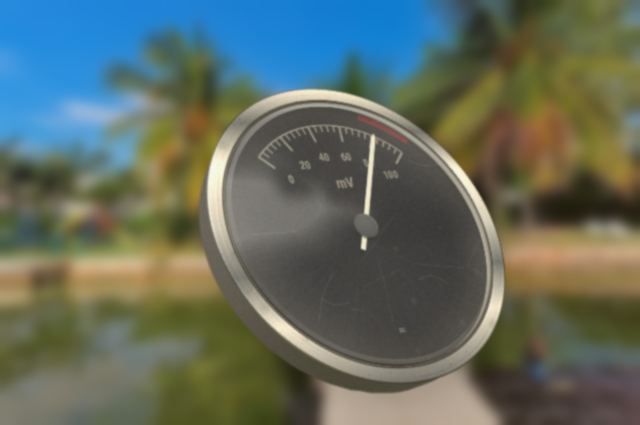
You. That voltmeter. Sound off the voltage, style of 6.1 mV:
80 mV
